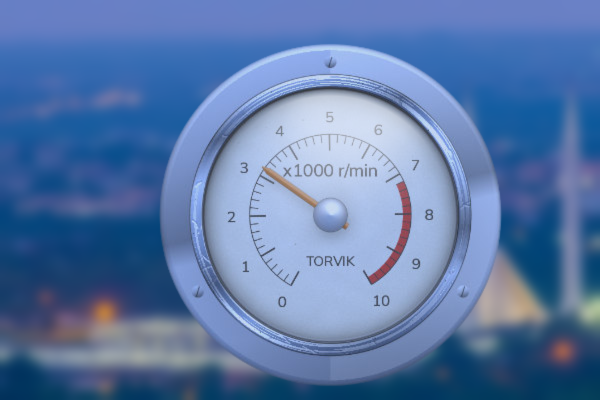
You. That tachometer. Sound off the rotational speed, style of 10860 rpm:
3200 rpm
